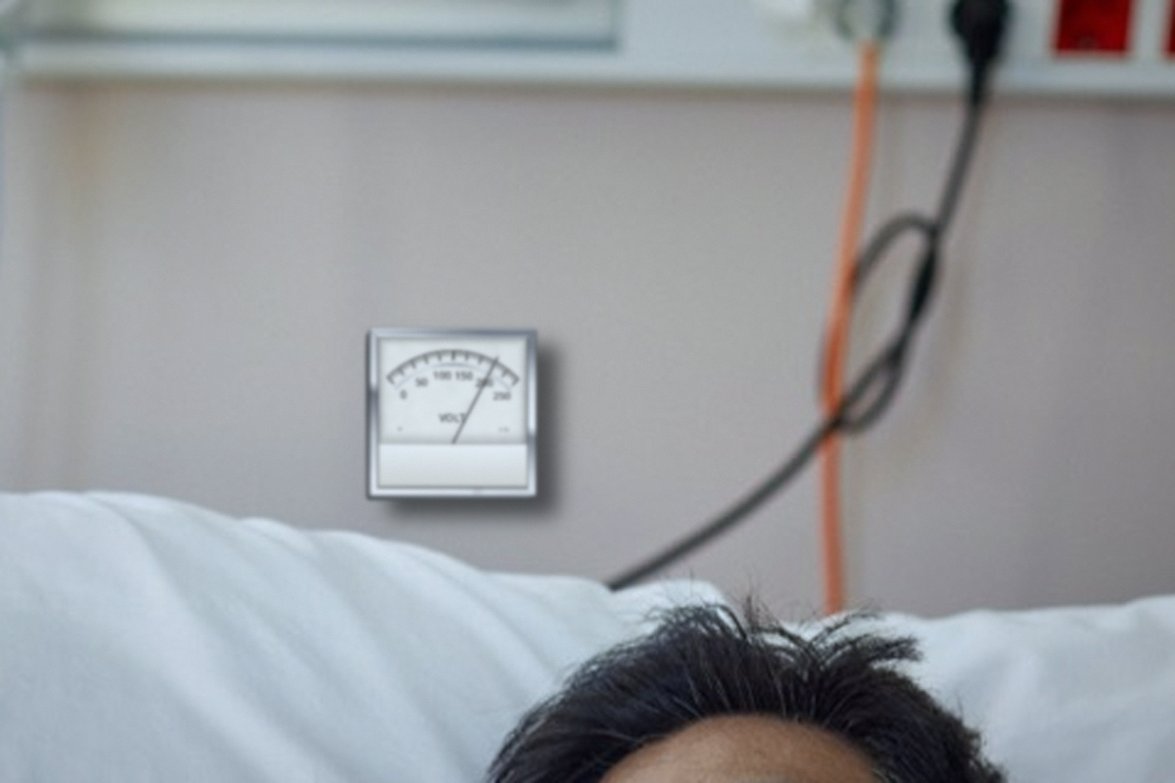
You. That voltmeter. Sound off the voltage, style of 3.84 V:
200 V
